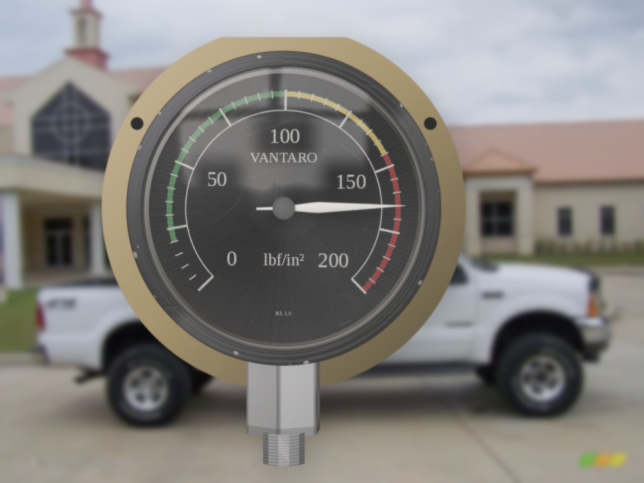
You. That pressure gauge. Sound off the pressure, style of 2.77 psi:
165 psi
